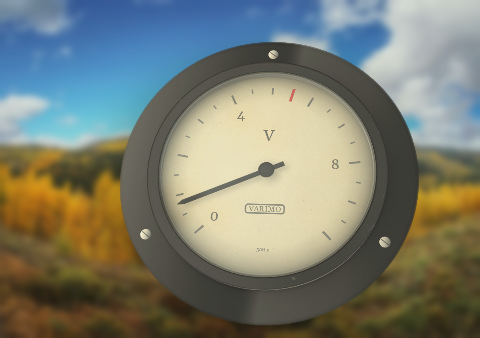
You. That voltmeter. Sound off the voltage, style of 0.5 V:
0.75 V
